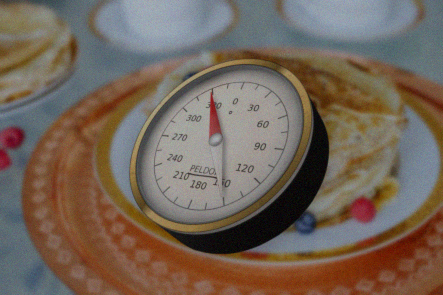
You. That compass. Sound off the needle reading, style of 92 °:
330 °
